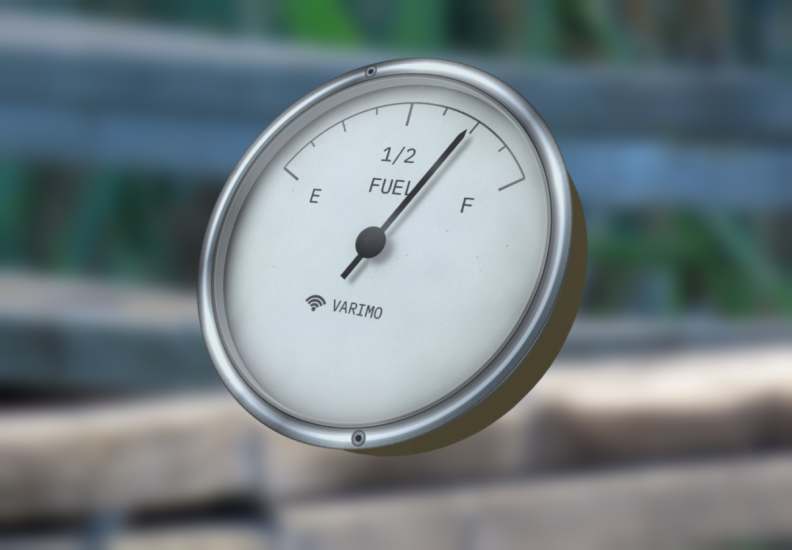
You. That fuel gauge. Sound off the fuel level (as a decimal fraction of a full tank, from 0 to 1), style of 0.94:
0.75
